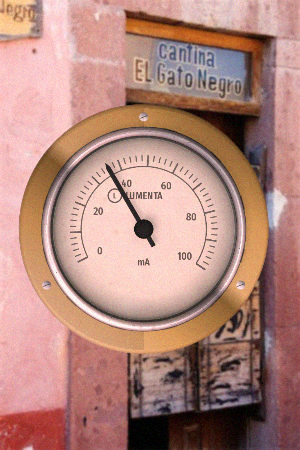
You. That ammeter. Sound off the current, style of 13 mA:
36 mA
